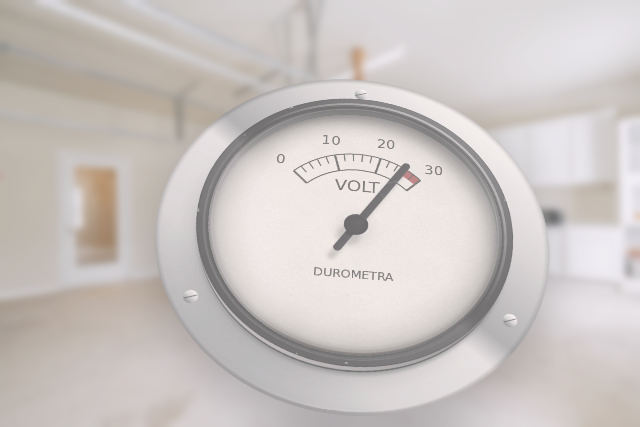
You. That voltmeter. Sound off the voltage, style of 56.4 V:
26 V
